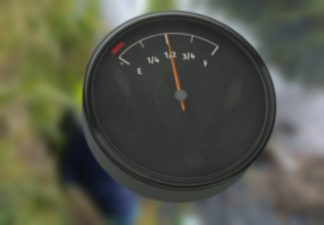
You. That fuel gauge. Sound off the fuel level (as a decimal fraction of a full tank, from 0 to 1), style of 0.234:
0.5
